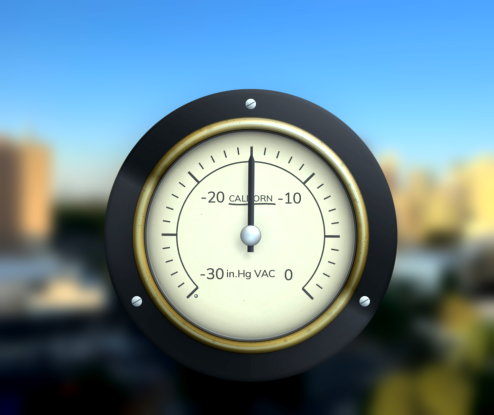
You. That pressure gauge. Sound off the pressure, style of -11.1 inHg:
-15 inHg
